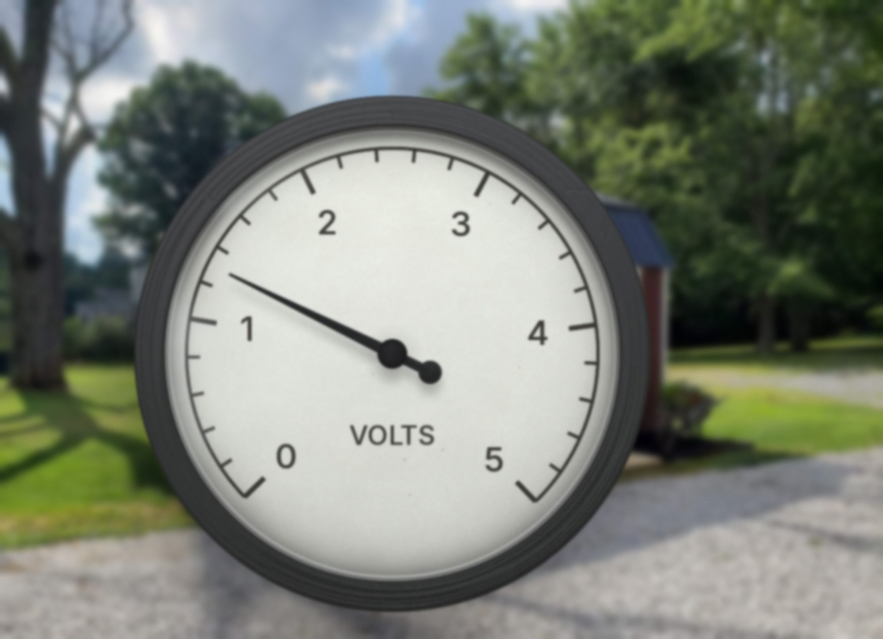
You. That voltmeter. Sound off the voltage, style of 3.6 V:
1.3 V
